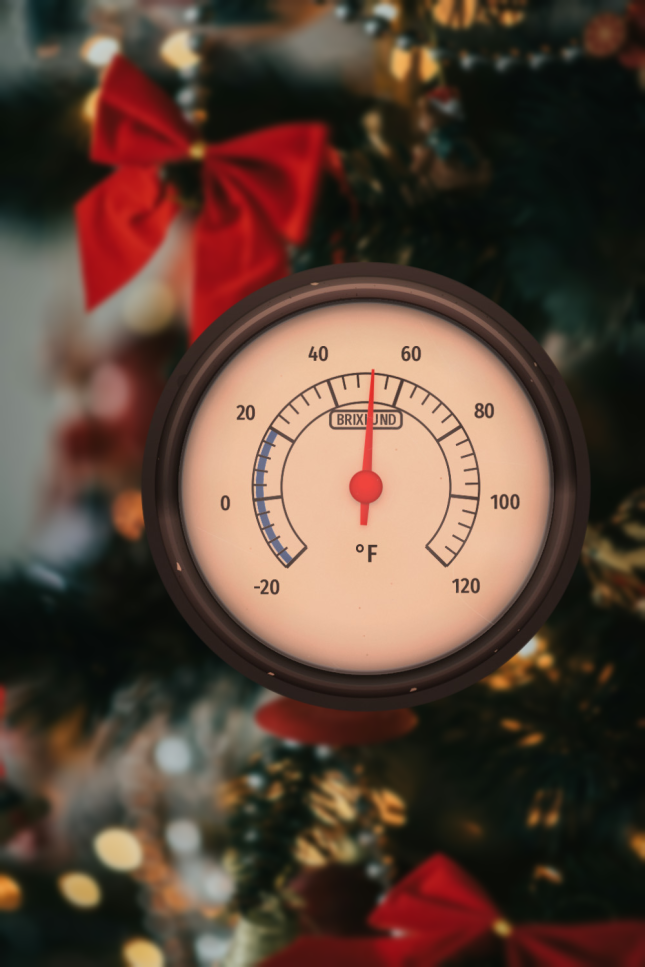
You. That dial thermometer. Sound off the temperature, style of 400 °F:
52 °F
